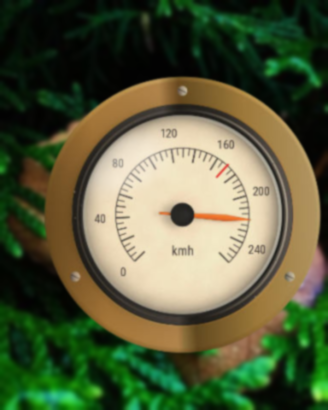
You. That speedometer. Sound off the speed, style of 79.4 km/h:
220 km/h
